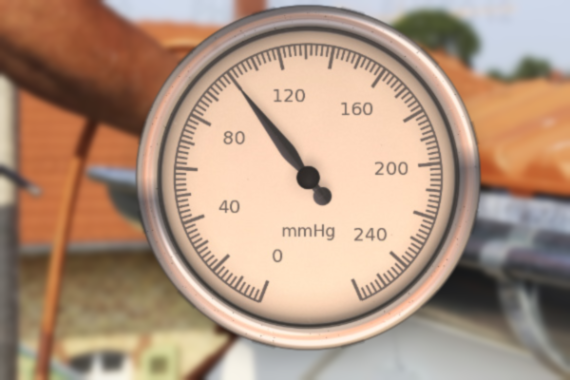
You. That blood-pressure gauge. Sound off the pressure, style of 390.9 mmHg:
100 mmHg
